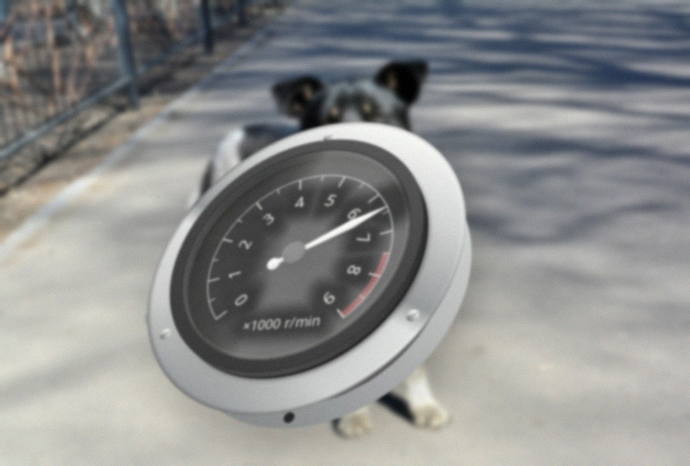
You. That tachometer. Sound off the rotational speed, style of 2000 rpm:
6500 rpm
